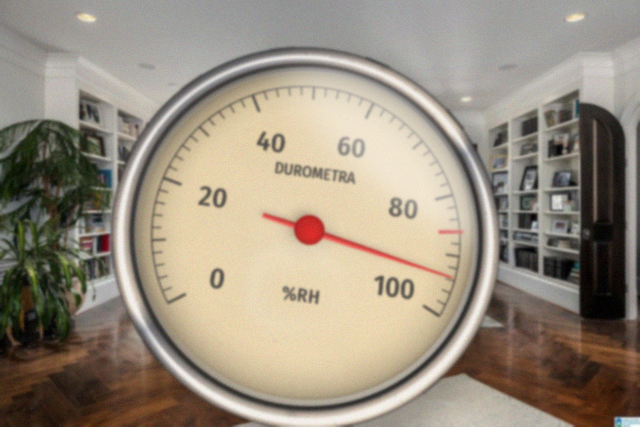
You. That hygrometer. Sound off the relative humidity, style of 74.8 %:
94 %
